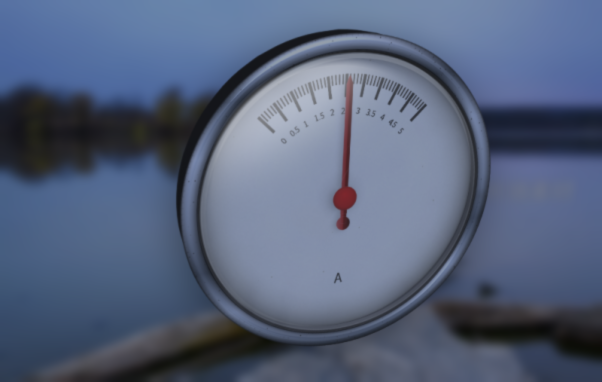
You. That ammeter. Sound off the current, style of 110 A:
2.5 A
